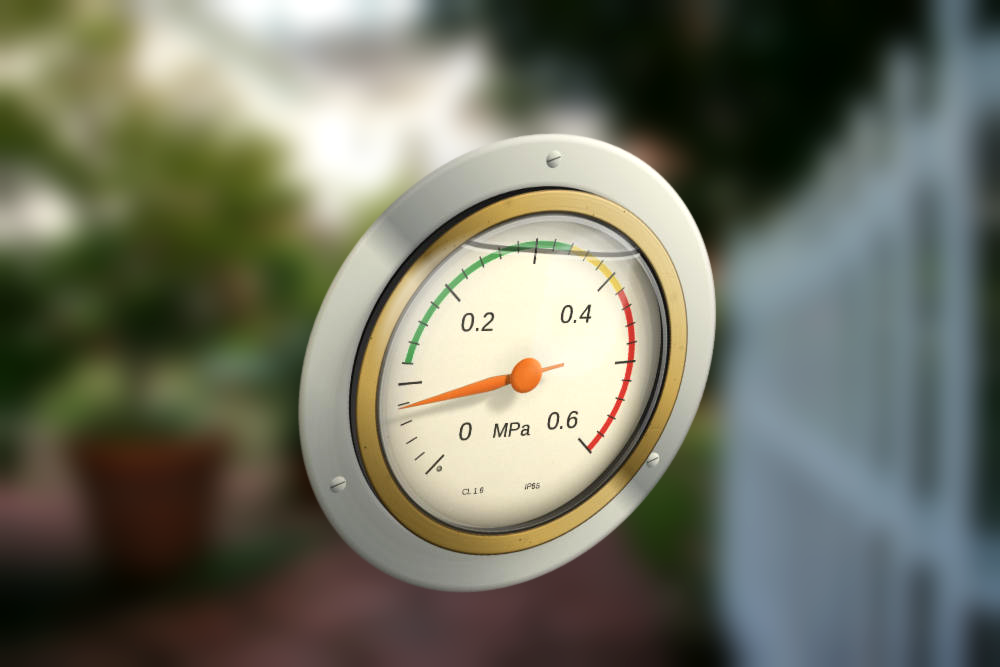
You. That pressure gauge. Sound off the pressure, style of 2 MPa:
0.08 MPa
